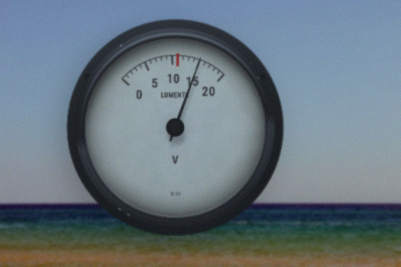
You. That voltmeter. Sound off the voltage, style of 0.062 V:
15 V
